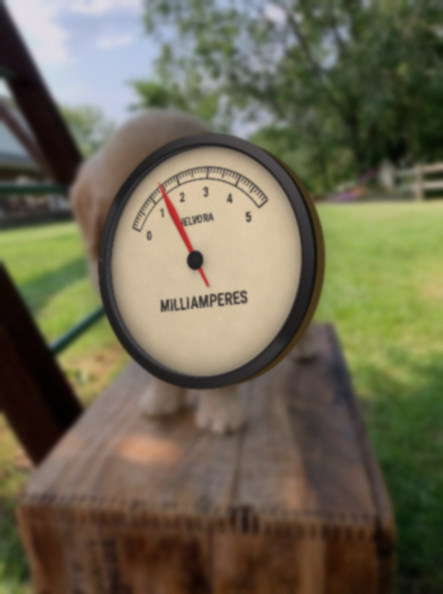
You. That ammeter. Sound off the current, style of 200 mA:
1.5 mA
